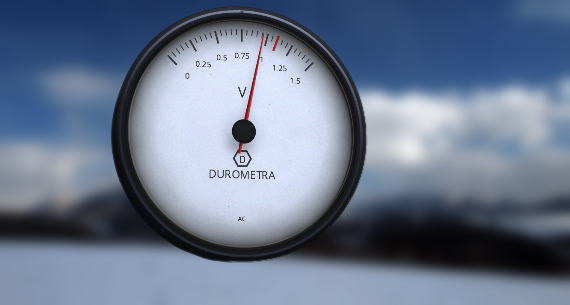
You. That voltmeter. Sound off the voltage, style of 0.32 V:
0.95 V
